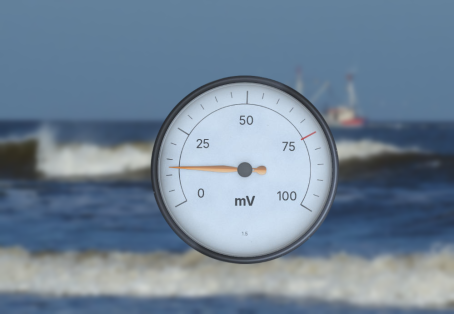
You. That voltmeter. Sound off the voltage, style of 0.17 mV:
12.5 mV
